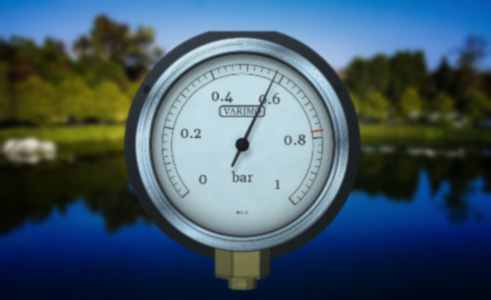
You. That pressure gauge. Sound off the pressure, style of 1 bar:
0.58 bar
